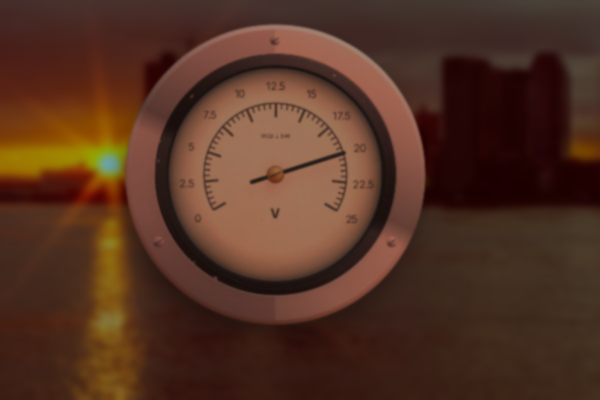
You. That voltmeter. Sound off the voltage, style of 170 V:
20 V
